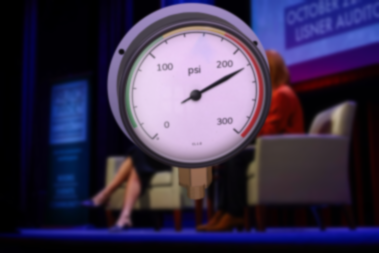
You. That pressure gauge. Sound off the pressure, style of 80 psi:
220 psi
